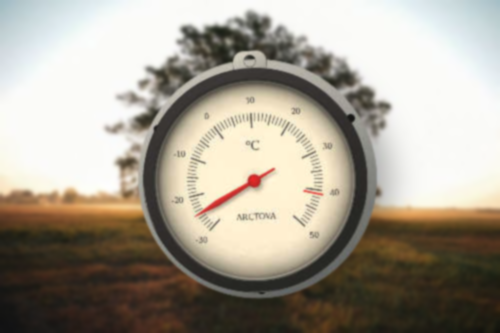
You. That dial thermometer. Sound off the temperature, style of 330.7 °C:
-25 °C
